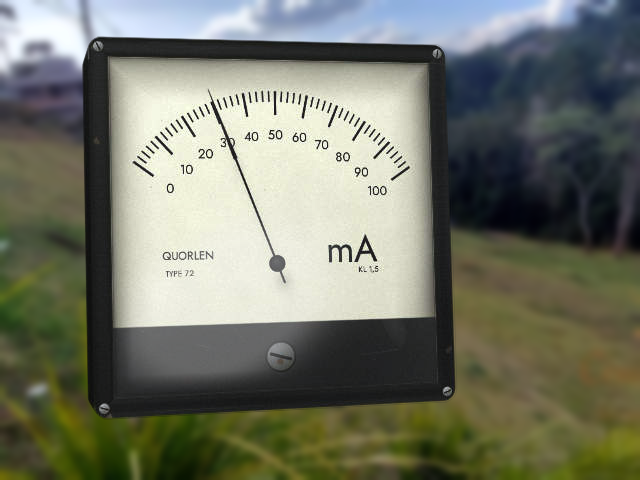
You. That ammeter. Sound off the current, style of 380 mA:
30 mA
